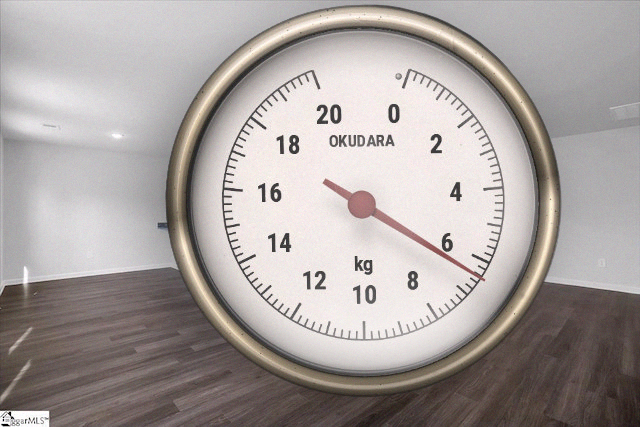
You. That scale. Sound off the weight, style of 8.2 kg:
6.4 kg
